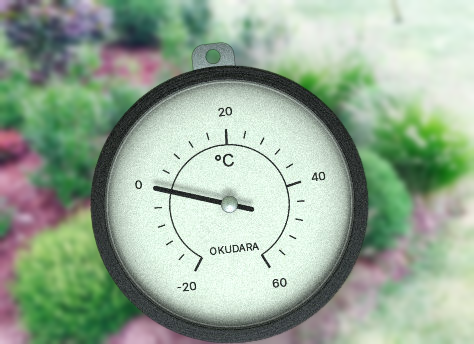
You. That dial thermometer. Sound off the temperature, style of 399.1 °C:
0 °C
